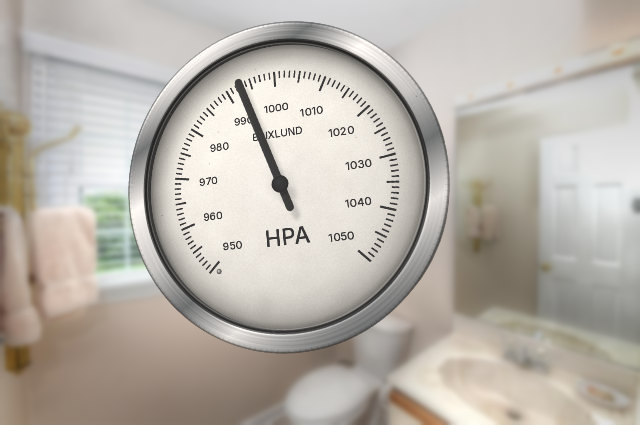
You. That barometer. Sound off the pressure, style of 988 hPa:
993 hPa
